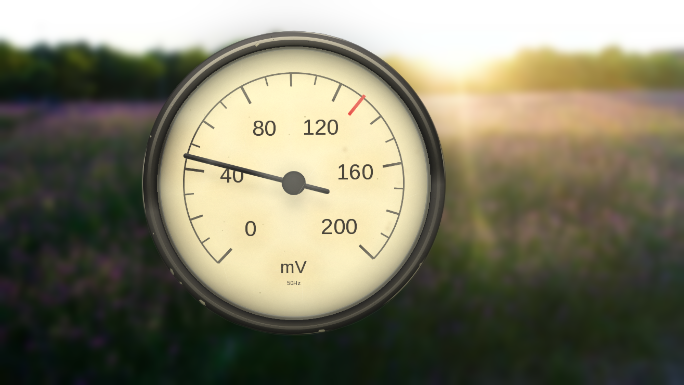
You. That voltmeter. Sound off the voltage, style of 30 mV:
45 mV
